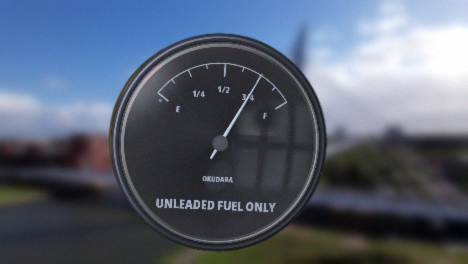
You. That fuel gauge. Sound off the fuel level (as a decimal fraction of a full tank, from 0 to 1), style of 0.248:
0.75
